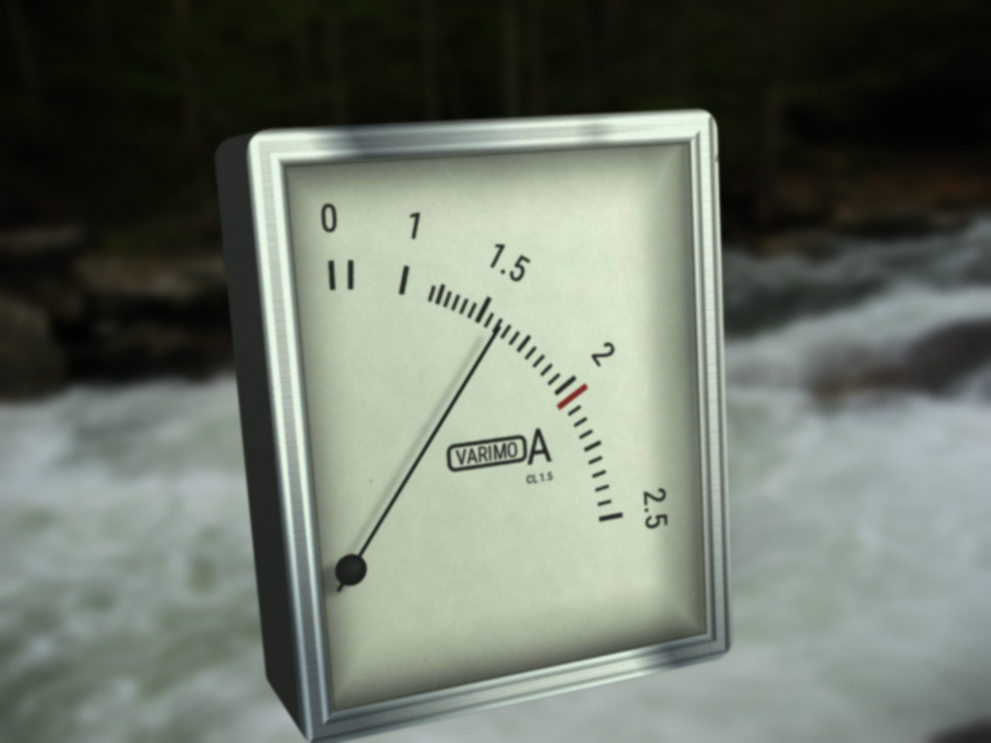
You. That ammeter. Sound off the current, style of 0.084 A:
1.6 A
